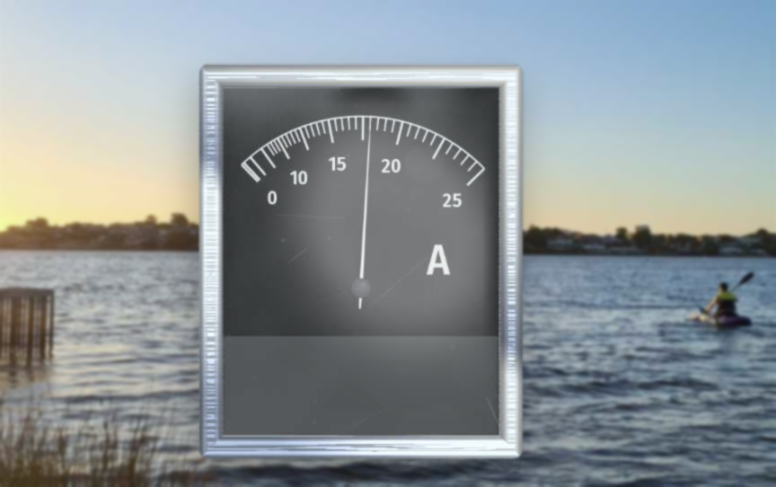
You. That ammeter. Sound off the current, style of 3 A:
18 A
